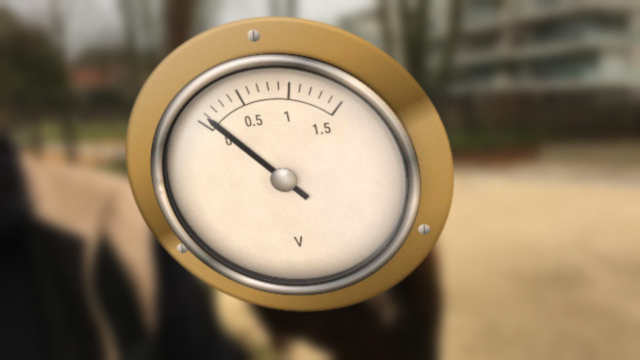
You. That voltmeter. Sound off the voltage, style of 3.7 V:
0.1 V
